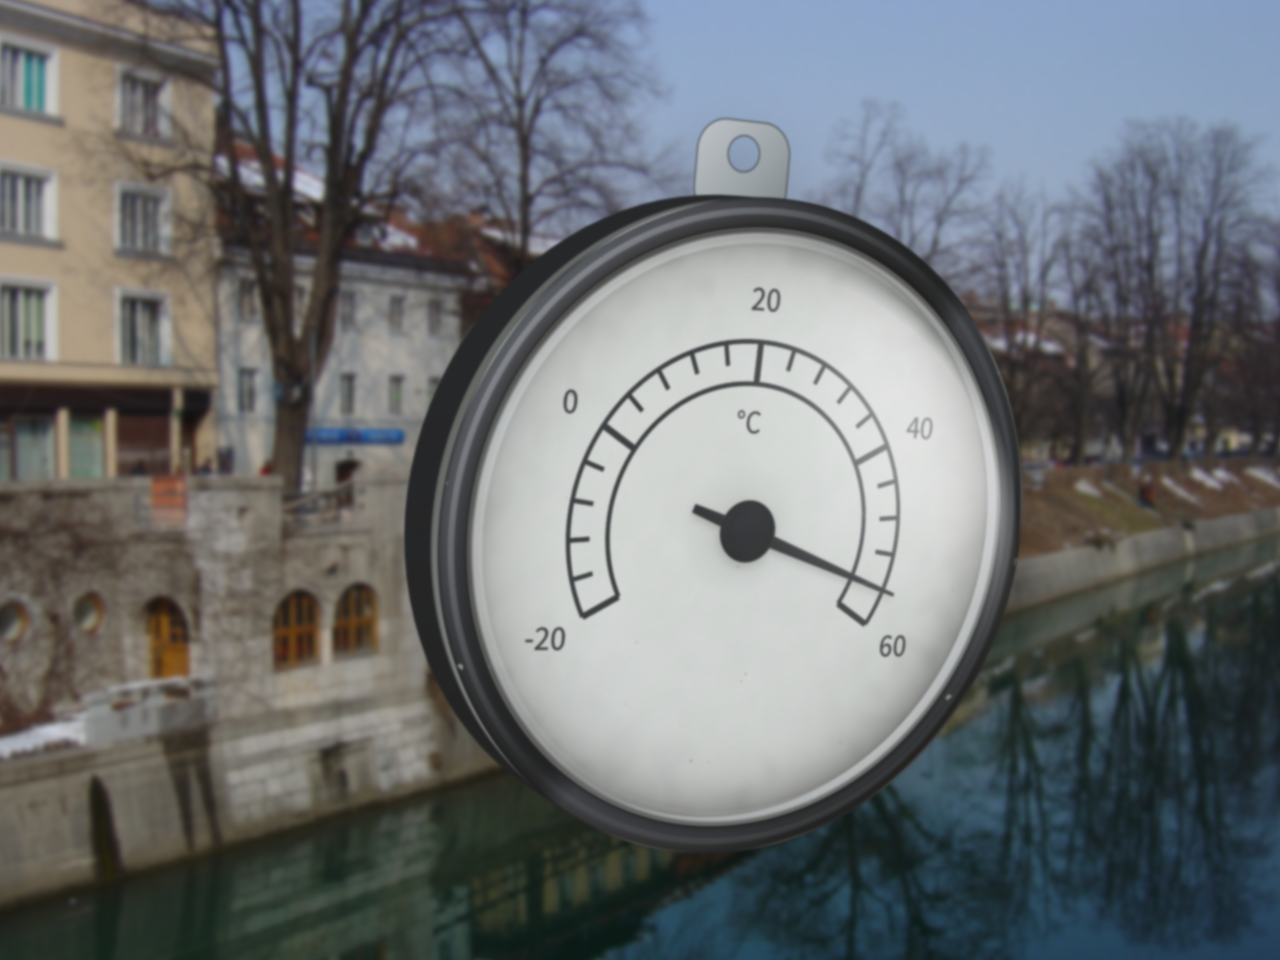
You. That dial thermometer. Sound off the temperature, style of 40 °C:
56 °C
